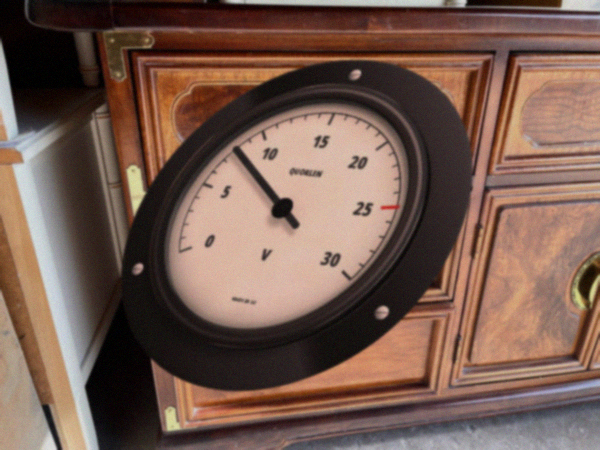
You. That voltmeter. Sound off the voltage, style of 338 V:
8 V
